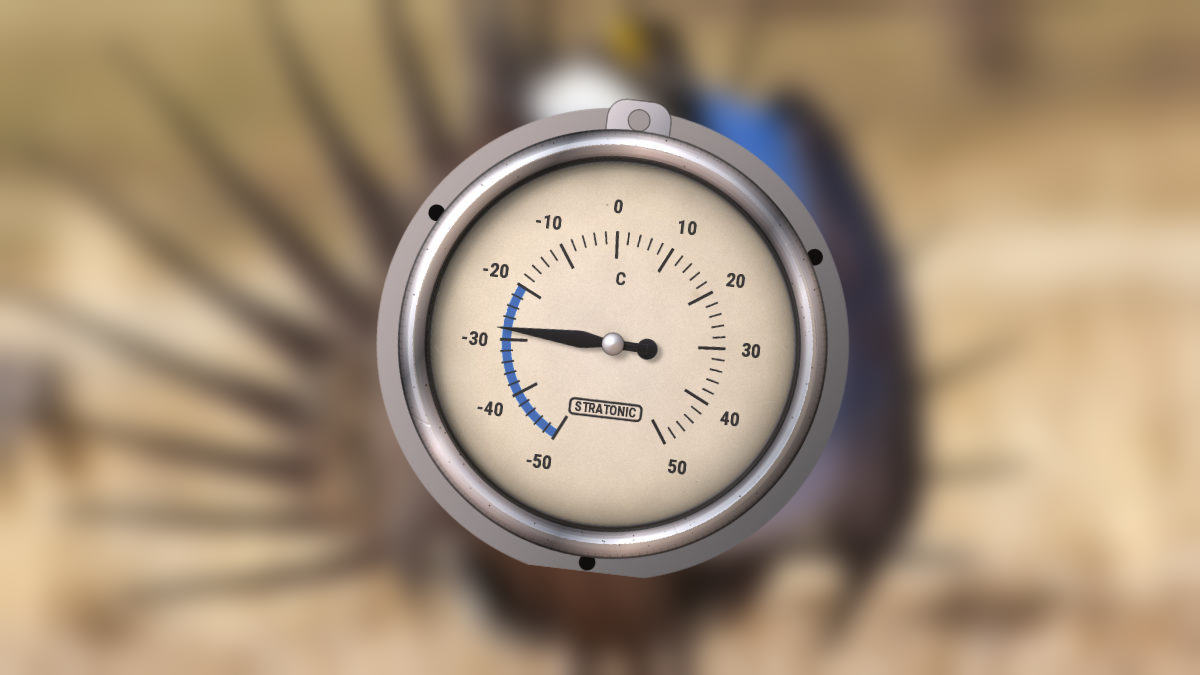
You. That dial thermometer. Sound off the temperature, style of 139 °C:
-28 °C
